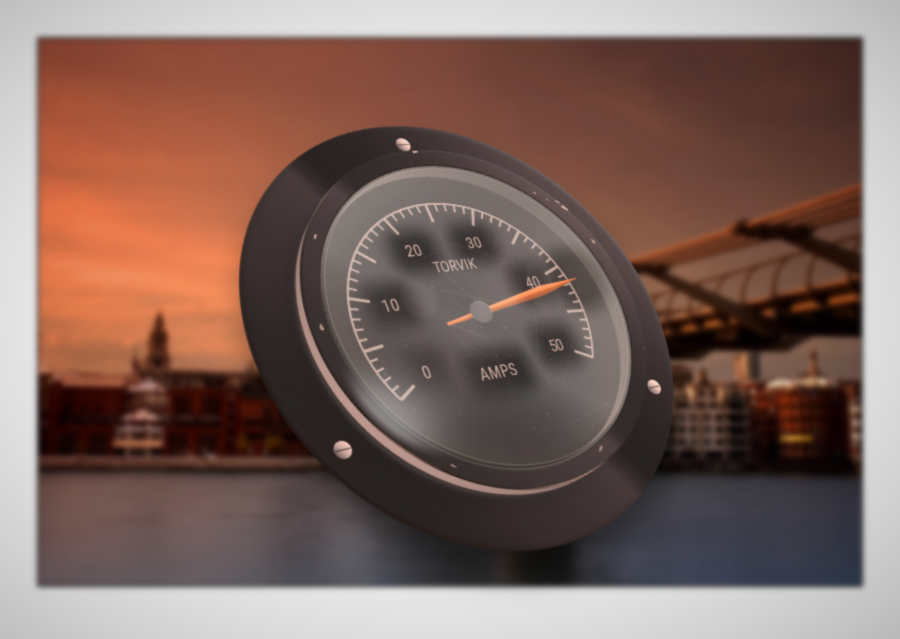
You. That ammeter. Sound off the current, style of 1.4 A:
42 A
